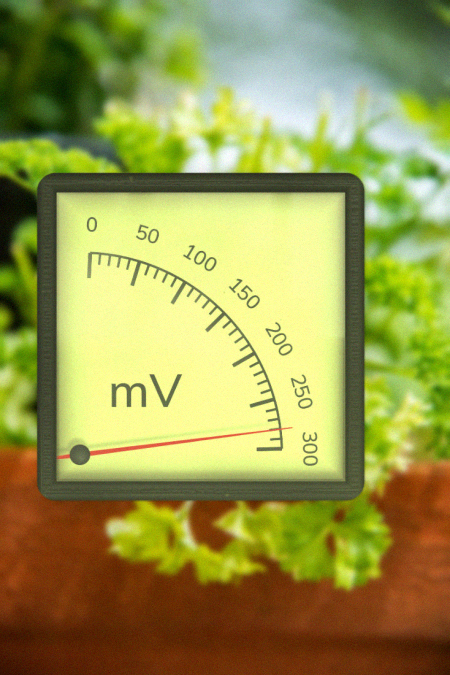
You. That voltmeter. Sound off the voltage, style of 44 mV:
280 mV
